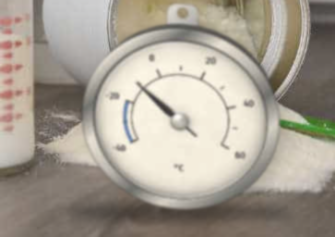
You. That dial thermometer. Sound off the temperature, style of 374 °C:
-10 °C
